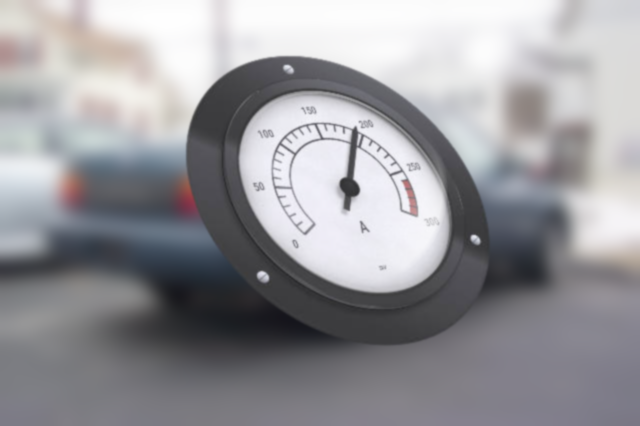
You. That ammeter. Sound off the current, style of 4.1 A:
190 A
